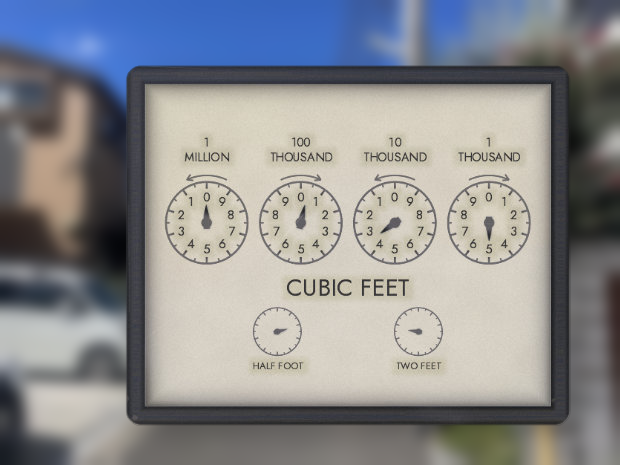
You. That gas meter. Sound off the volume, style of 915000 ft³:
3500 ft³
